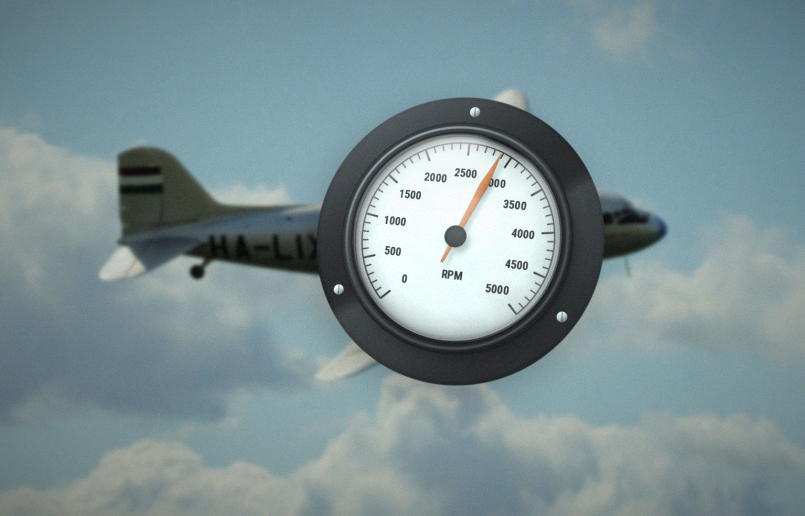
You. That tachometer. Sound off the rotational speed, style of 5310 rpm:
2900 rpm
